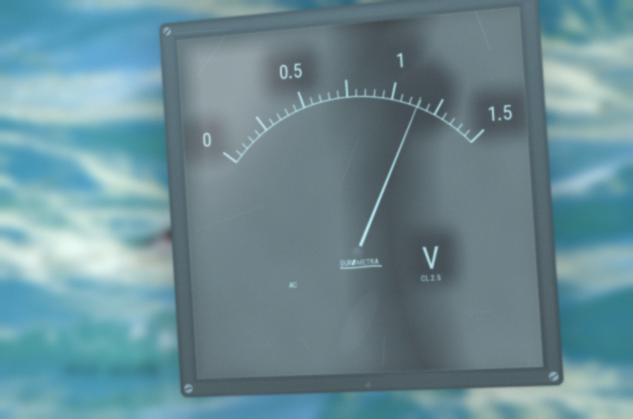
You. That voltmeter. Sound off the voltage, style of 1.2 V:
1.15 V
